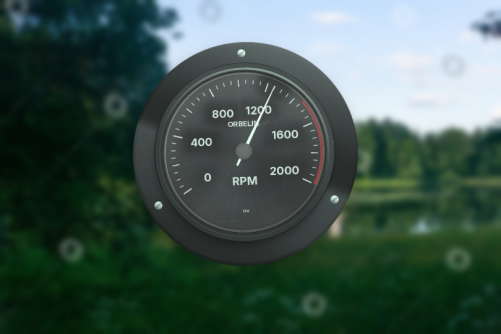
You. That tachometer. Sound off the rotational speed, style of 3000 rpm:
1250 rpm
